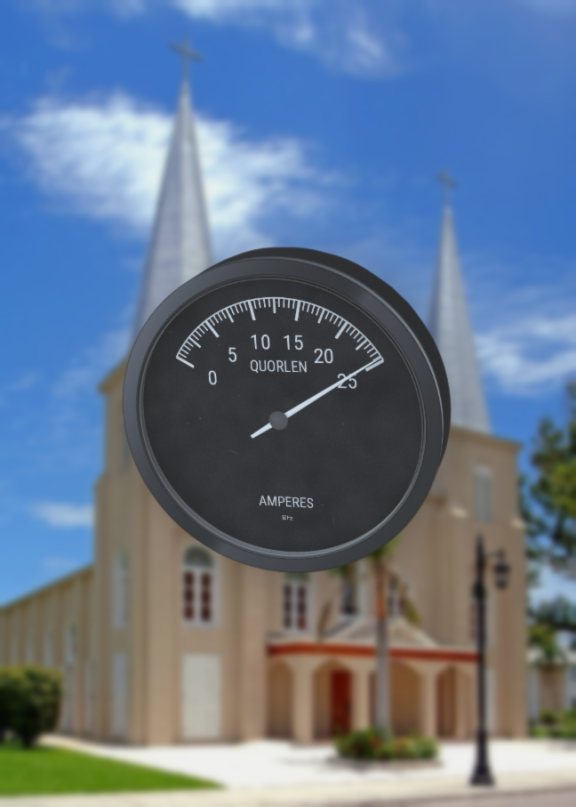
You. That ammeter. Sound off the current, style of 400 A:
24.5 A
